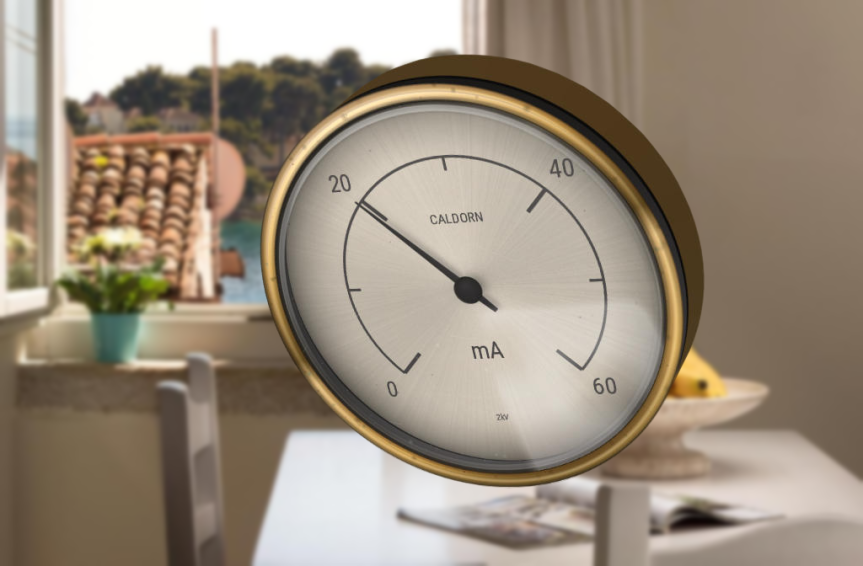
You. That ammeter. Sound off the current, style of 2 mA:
20 mA
